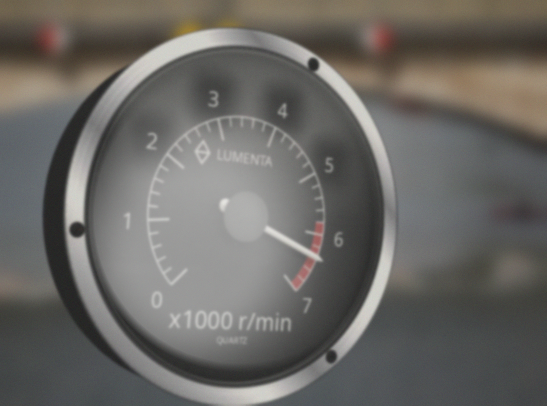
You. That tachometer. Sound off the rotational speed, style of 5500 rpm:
6400 rpm
